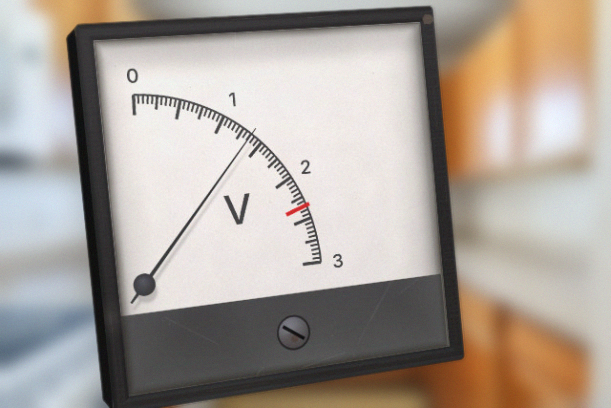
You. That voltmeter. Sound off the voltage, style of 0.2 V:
1.35 V
